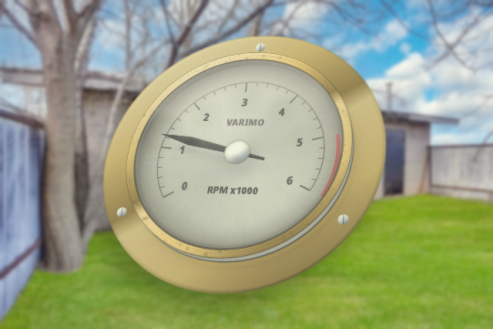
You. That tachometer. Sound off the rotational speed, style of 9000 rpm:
1200 rpm
